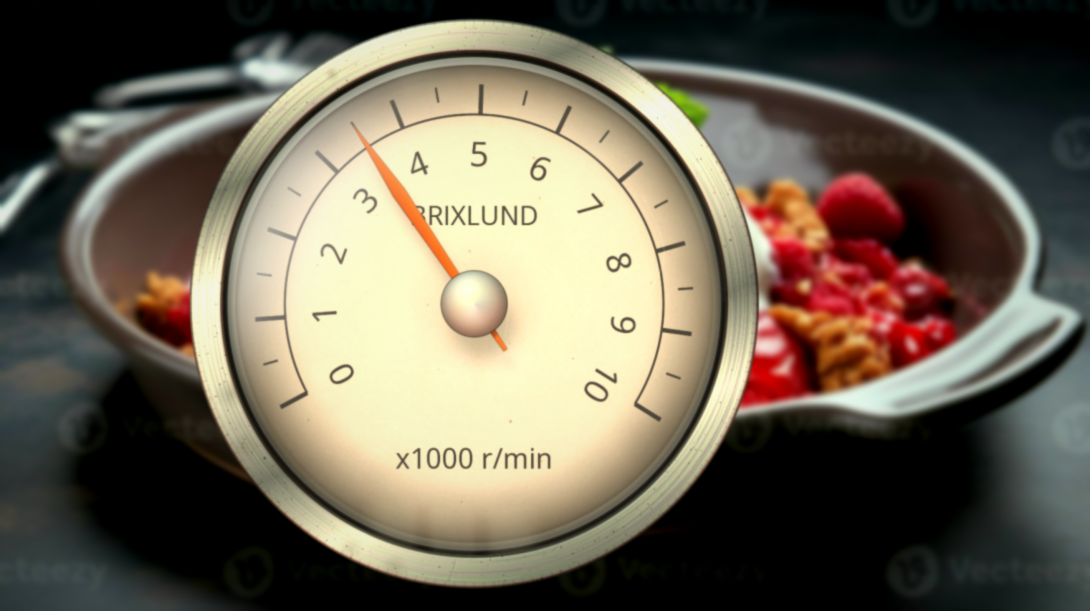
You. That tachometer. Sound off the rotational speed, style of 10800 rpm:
3500 rpm
